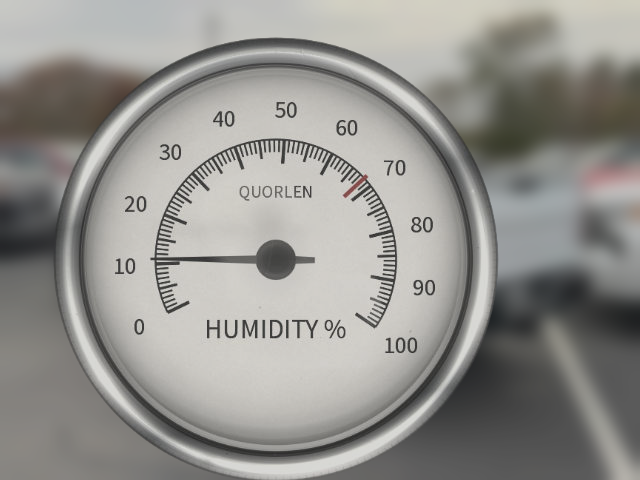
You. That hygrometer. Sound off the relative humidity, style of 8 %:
11 %
